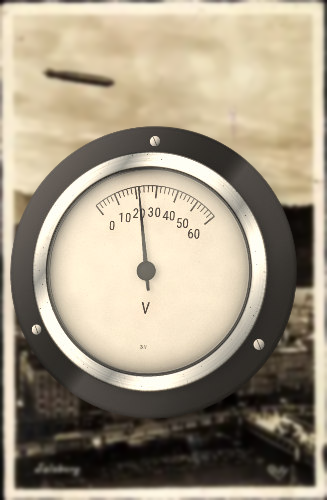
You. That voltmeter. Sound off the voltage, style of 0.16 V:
22 V
